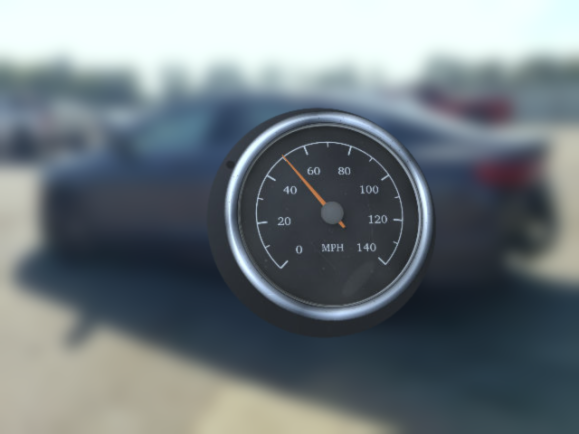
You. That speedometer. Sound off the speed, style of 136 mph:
50 mph
